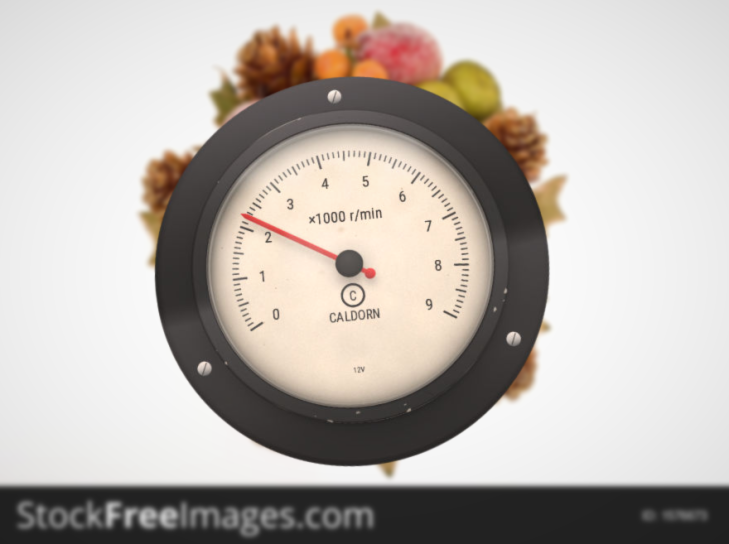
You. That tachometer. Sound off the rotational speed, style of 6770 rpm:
2200 rpm
